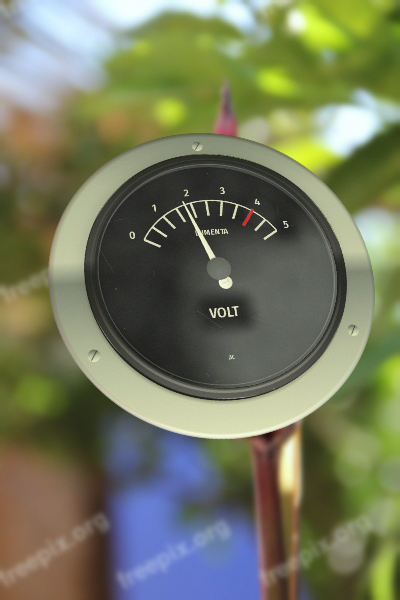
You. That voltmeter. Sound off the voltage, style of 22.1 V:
1.75 V
